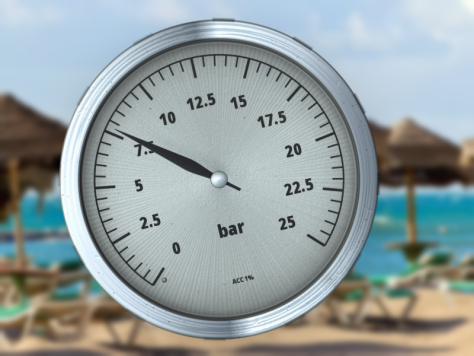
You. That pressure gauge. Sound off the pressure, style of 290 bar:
7.75 bar
